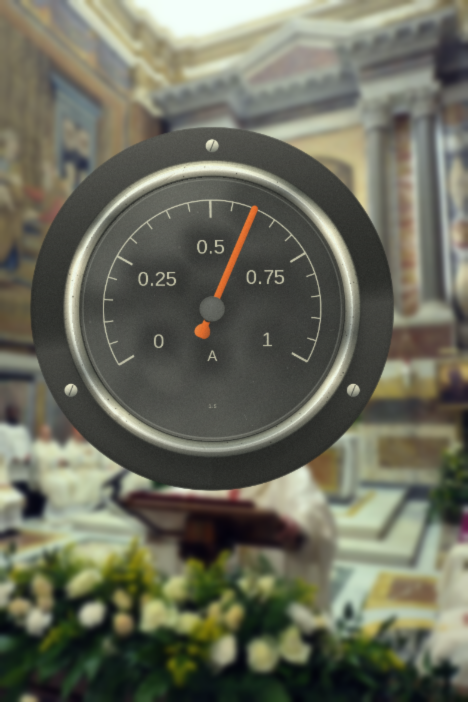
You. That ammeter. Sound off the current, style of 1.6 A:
0.6 A
